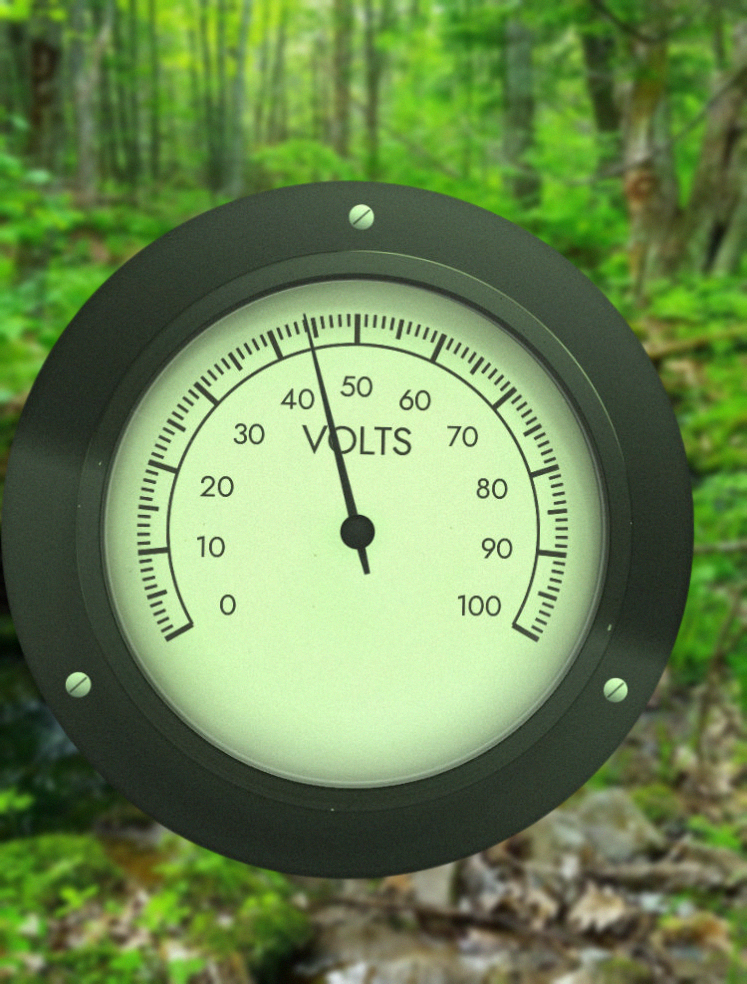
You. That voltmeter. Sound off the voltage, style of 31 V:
44 V
